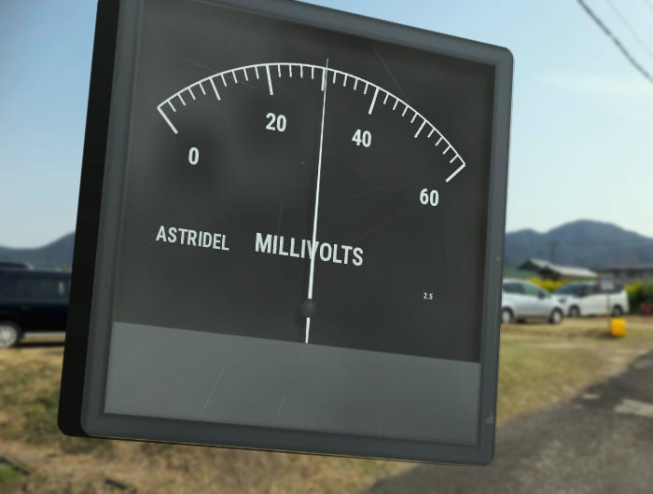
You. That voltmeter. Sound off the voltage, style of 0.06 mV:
30 mV
